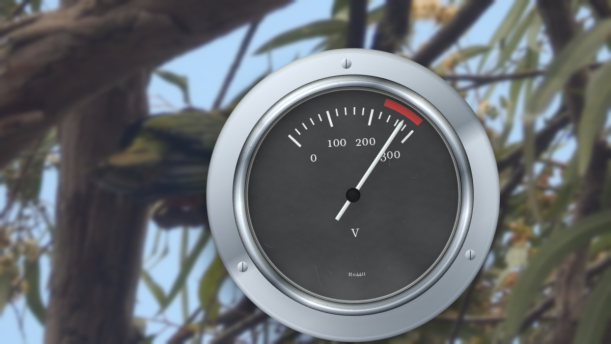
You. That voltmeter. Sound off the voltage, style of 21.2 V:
270 V
